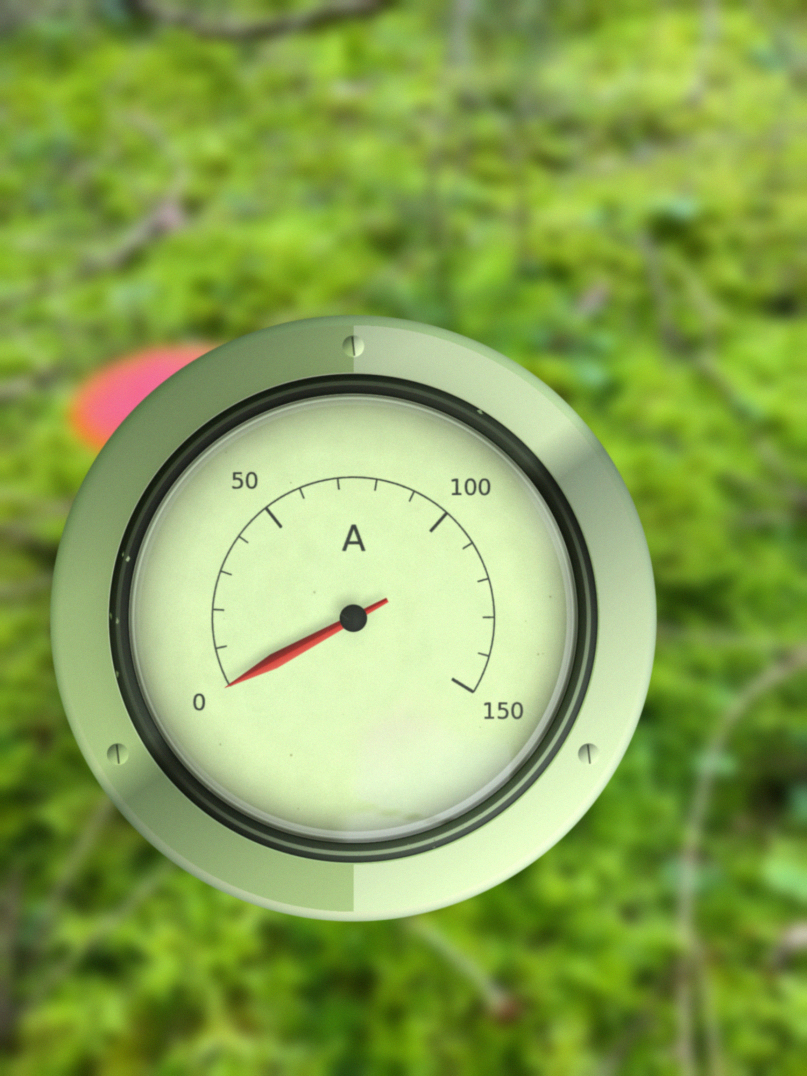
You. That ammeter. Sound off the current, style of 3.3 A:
0 A
